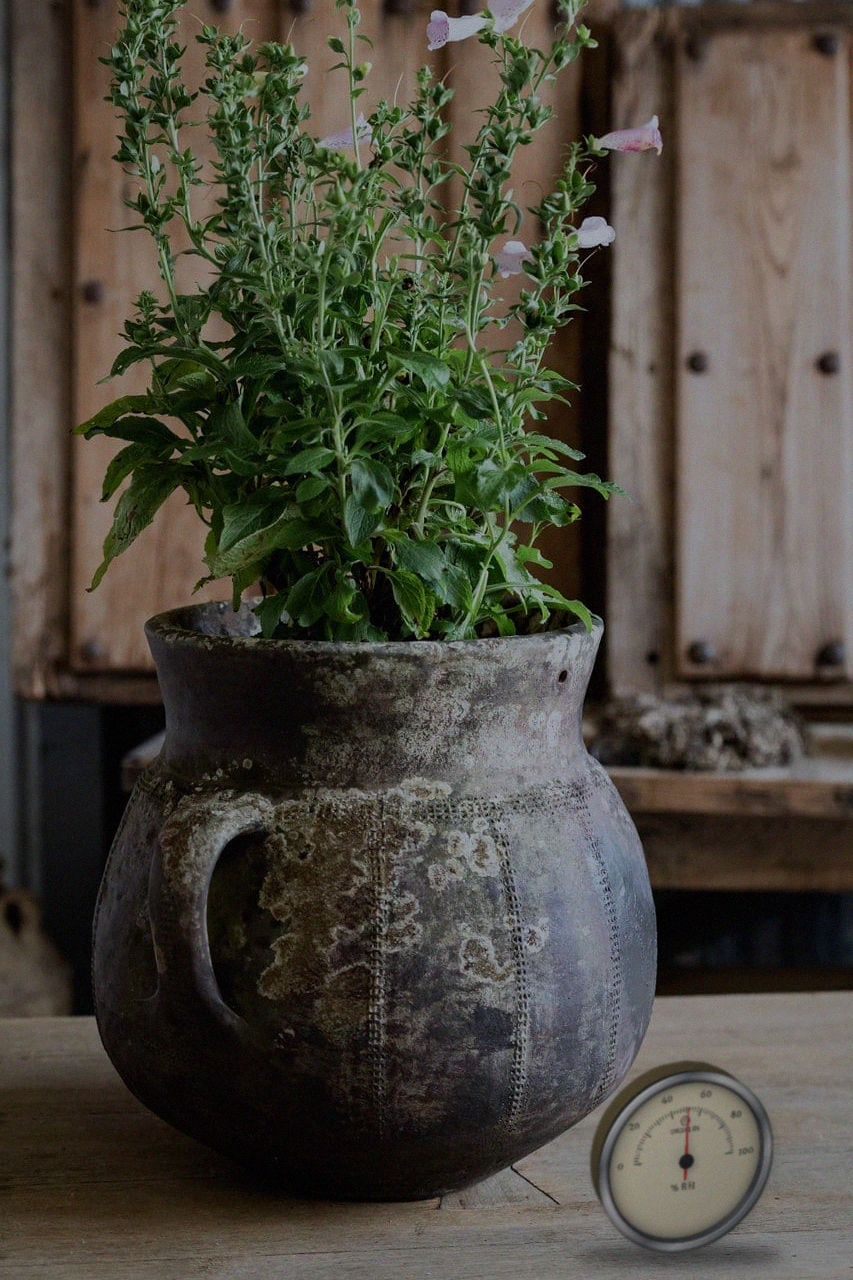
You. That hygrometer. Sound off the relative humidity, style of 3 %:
50 %
